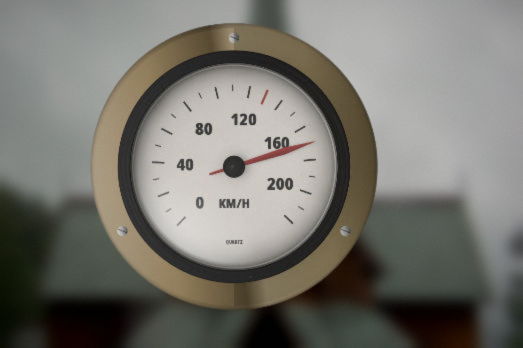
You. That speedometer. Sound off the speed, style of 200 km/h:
170 km/h
